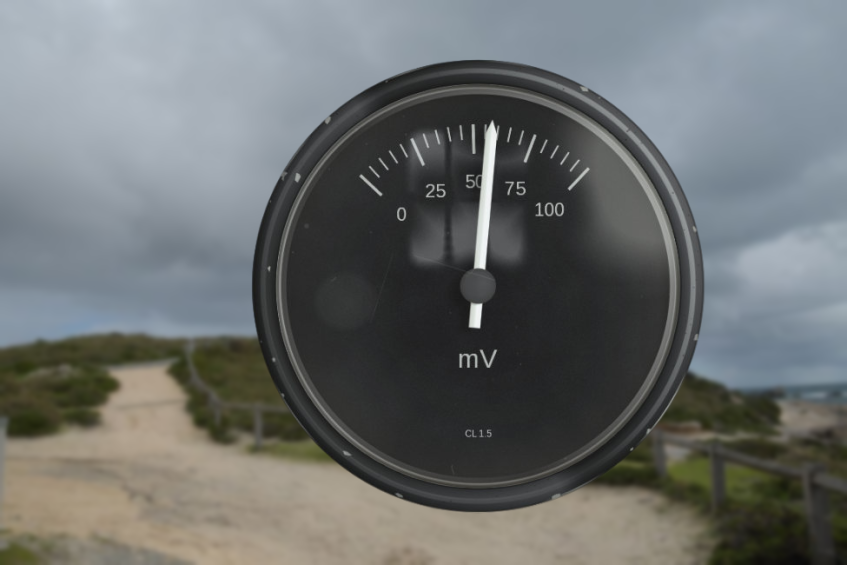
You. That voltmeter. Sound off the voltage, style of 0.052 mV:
57.5 mV
